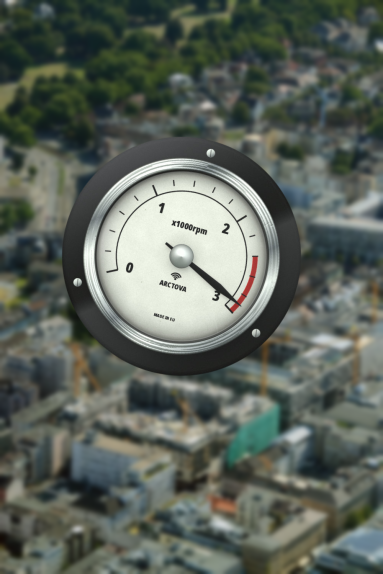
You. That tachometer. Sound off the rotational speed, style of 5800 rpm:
2900 rpm
